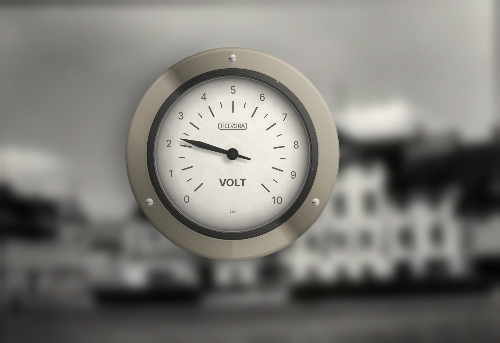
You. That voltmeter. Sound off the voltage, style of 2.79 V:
2.25 V
